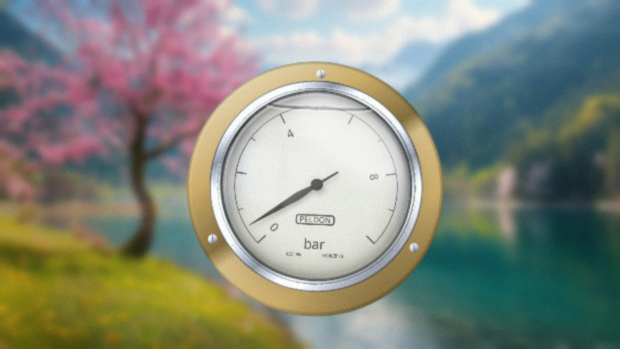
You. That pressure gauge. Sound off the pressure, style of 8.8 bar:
0.5 bar
